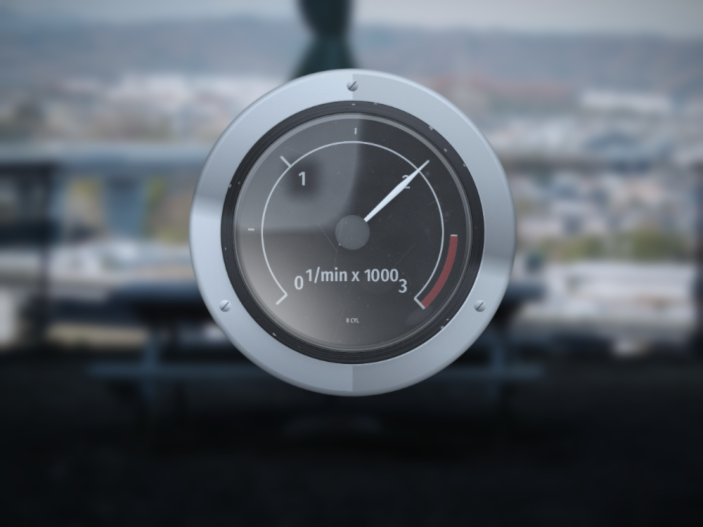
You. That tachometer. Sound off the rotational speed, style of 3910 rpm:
2000 rpm
